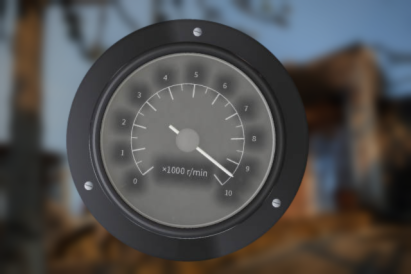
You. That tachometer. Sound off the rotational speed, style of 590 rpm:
9500 rpm
